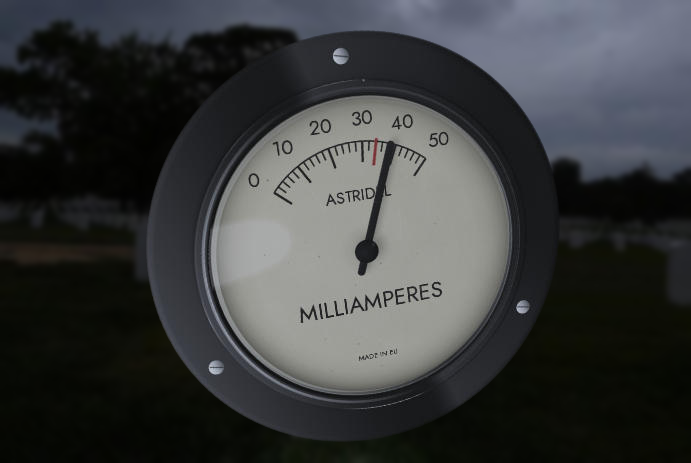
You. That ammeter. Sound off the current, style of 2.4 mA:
38 mA
